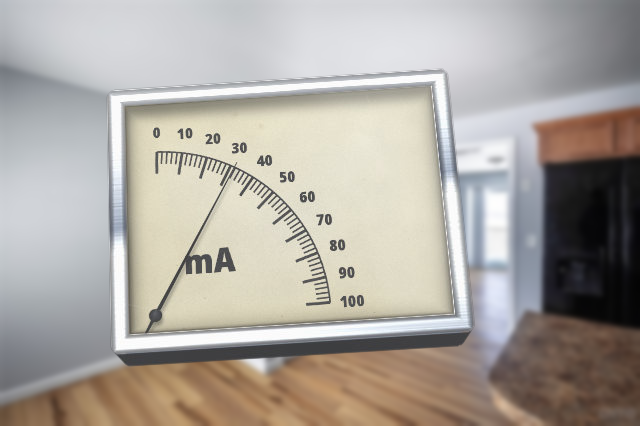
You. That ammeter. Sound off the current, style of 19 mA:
32 mA
